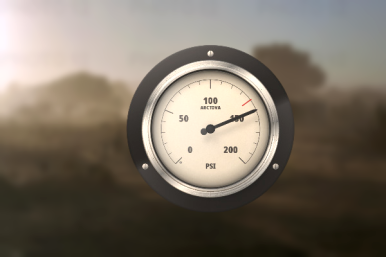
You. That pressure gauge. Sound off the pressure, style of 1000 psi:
150 psi
